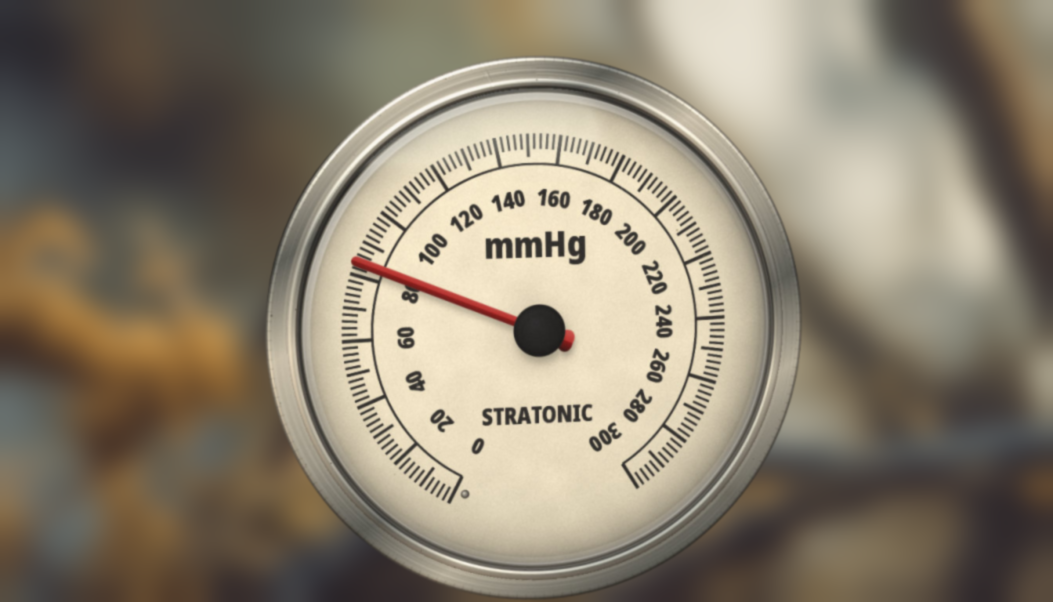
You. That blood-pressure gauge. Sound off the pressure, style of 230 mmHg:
84 mmHg
